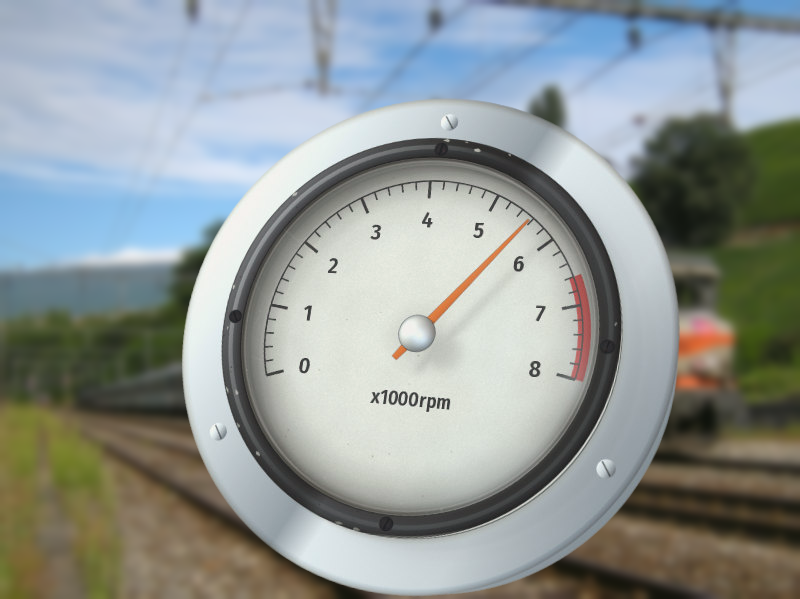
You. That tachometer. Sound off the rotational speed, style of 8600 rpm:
5600 rpm
